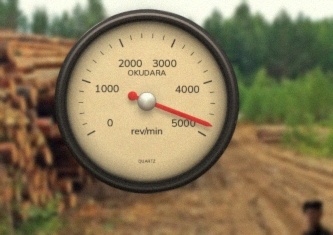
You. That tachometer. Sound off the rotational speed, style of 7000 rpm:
4800 rpm
